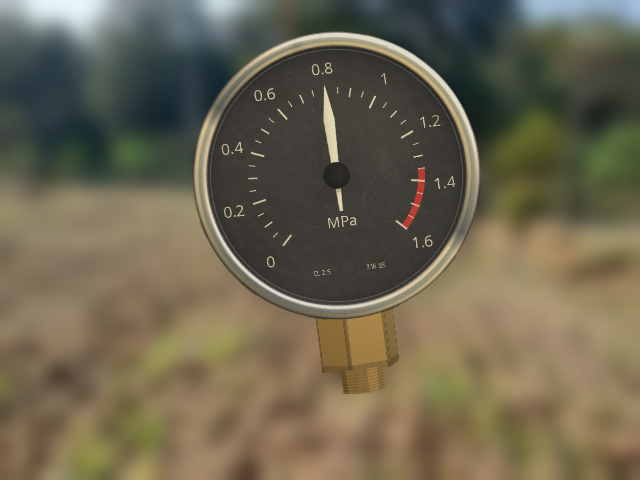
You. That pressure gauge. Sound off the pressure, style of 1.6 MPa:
0.8 MPa
